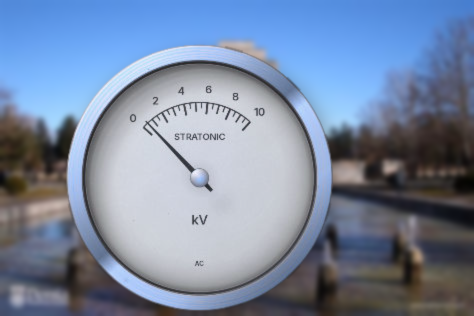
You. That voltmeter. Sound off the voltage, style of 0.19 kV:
0.5 kV
